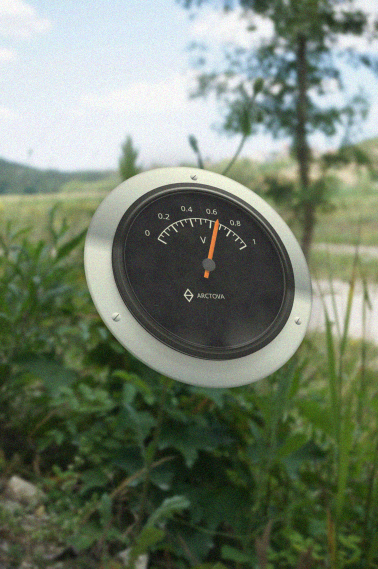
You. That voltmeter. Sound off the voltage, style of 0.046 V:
0.65 V
